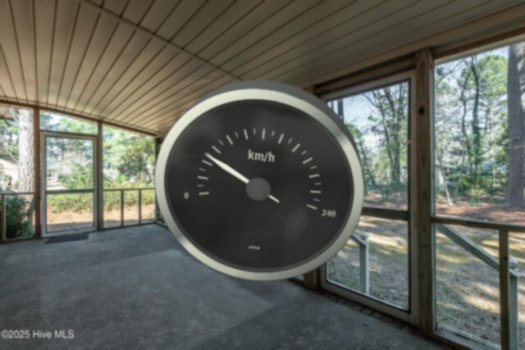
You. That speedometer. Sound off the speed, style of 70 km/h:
50 km/h
